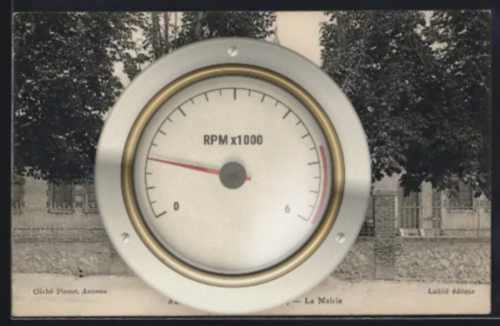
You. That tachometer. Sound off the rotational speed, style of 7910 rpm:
1000 rpm
